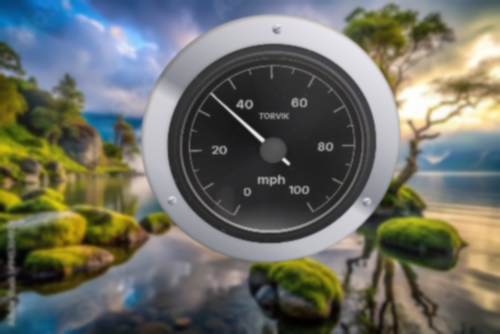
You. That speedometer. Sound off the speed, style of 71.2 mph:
35 mph
